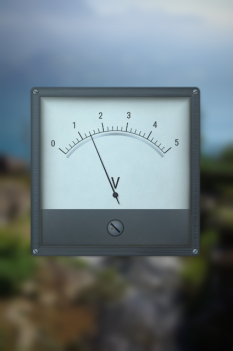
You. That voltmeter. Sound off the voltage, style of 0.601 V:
1.4 V
